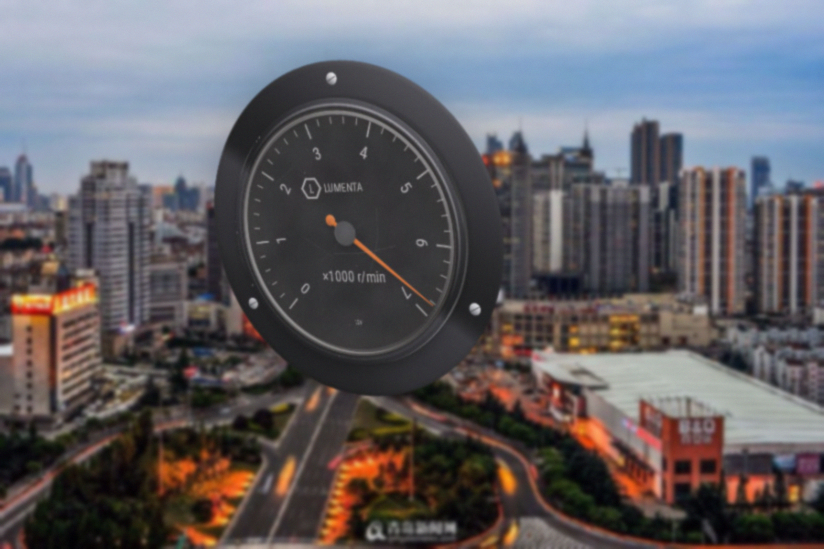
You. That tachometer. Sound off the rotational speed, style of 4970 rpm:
6800 rpm
